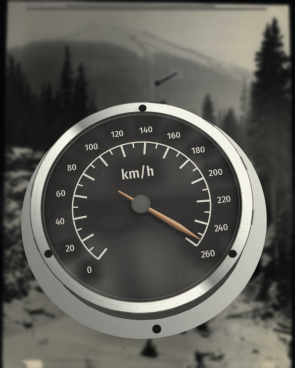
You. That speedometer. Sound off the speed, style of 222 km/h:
255 km/h
